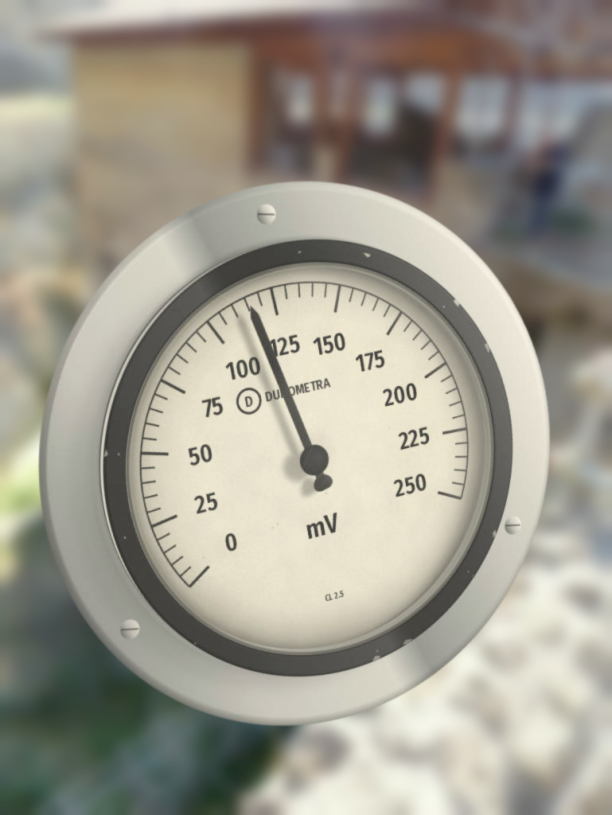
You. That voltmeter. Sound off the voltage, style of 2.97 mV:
115 mV
